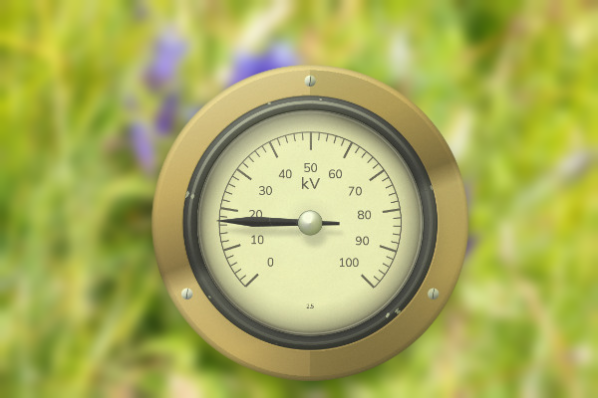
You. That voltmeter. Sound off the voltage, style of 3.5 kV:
17 kV
